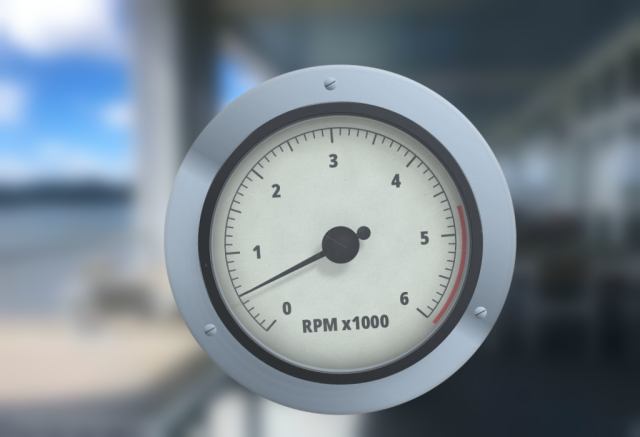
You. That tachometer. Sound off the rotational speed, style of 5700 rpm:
500 rpm
